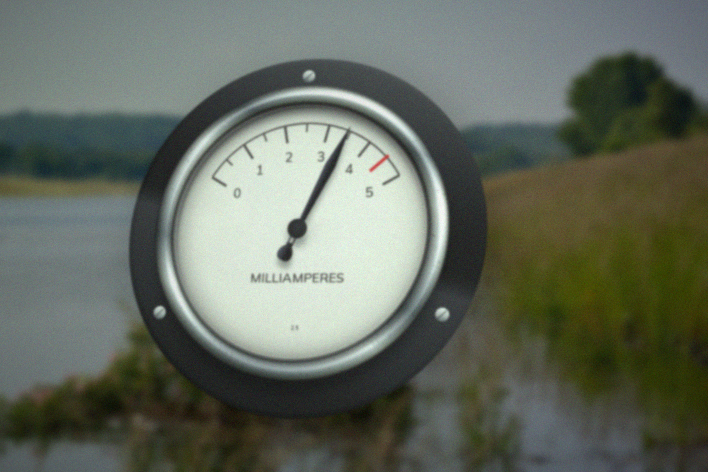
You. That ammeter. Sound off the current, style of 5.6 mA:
3.5 mA
